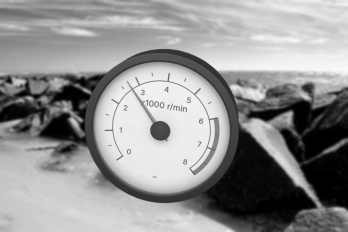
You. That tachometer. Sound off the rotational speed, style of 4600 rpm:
2750 rpm
